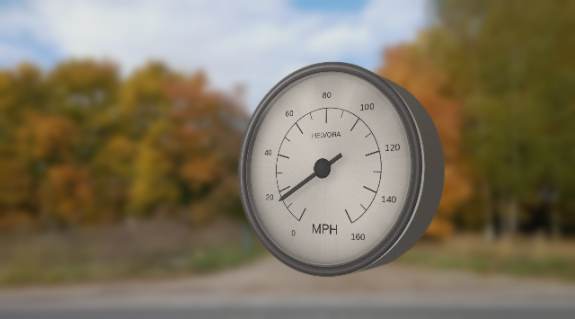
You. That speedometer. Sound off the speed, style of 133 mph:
15 mph
